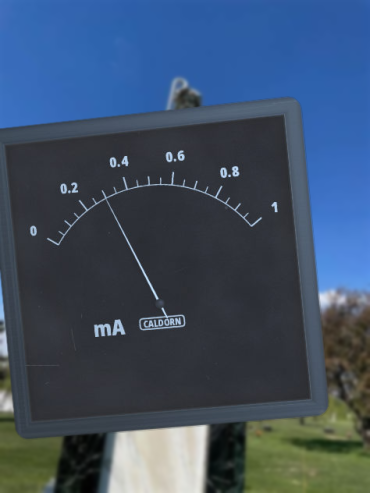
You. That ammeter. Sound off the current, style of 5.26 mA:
0.3 mA
